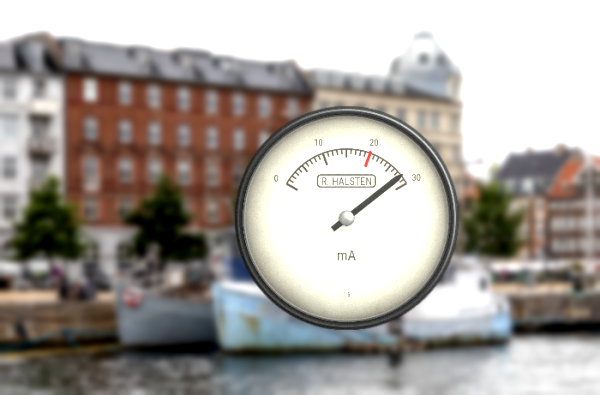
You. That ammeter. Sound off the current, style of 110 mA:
28 mA
